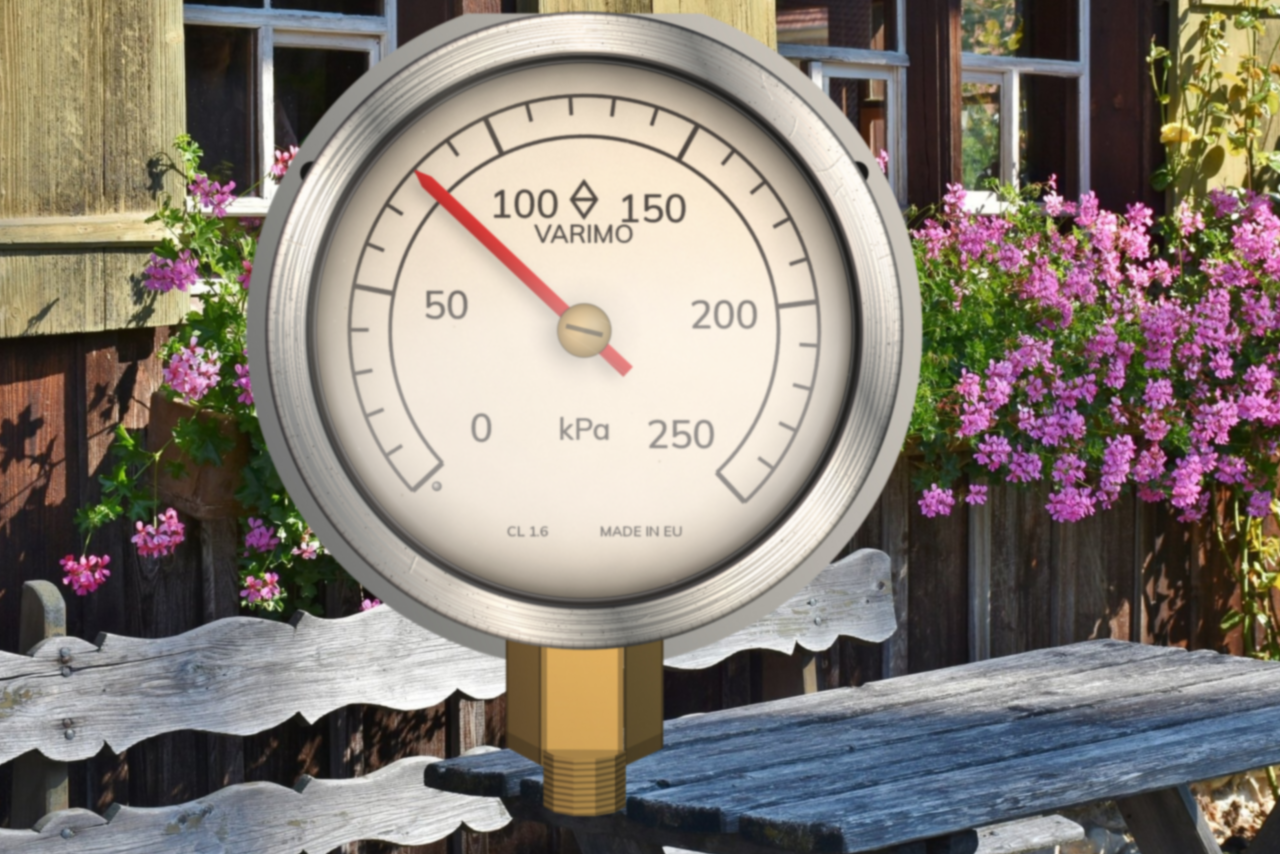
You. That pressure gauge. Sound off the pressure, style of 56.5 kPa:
80 kPa
